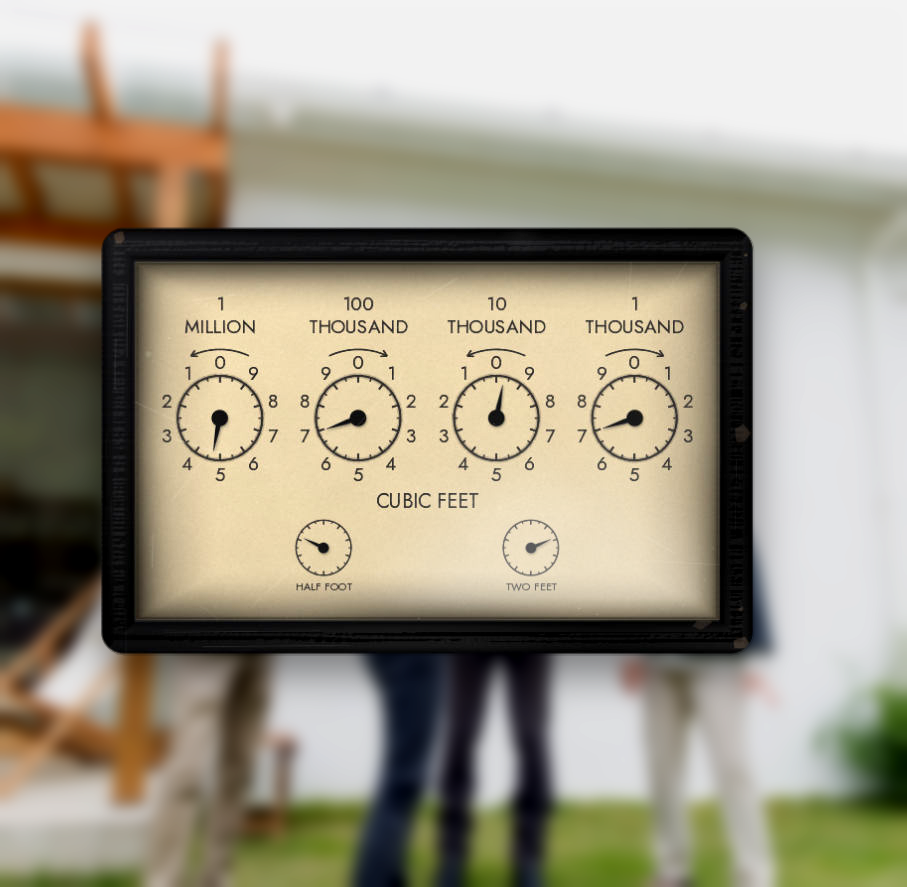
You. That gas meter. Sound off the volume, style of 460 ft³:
469700 ft³
